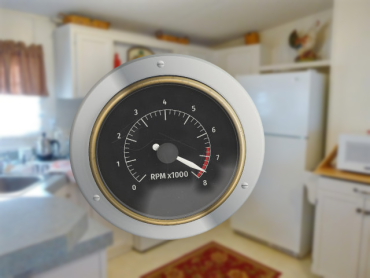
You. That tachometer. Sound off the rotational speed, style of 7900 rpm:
7600 rpm
